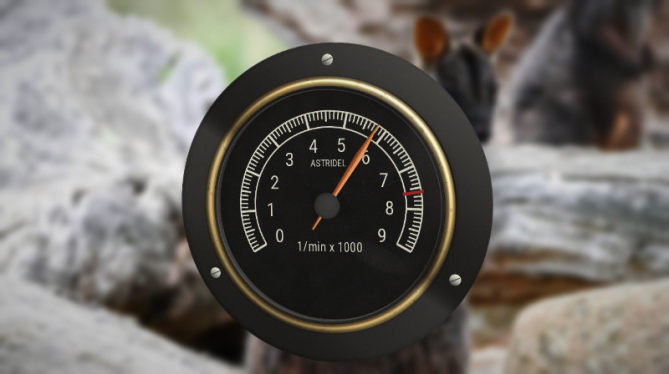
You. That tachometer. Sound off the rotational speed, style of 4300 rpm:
5800 rpm
